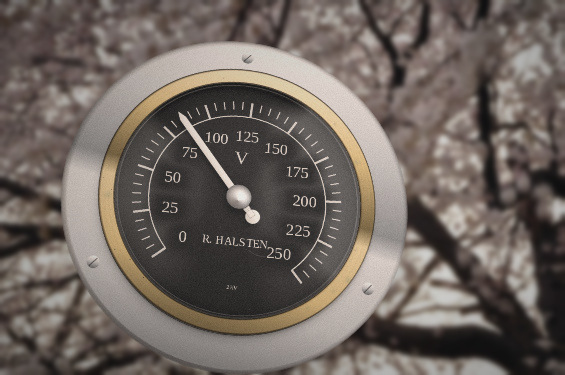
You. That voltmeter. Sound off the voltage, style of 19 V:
85 V
